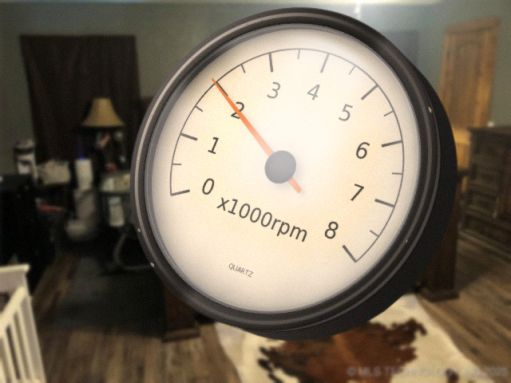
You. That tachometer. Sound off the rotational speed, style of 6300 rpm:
2000 rpm
